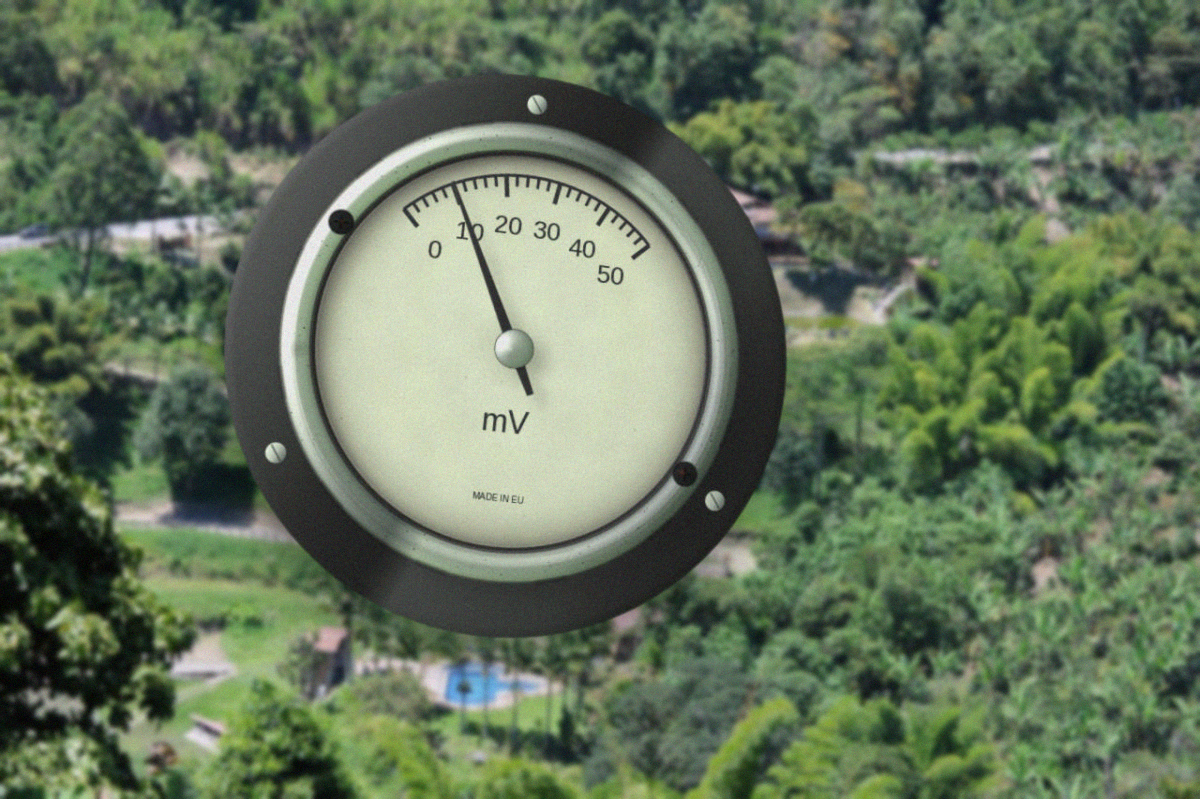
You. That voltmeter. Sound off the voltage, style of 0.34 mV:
10 mV
